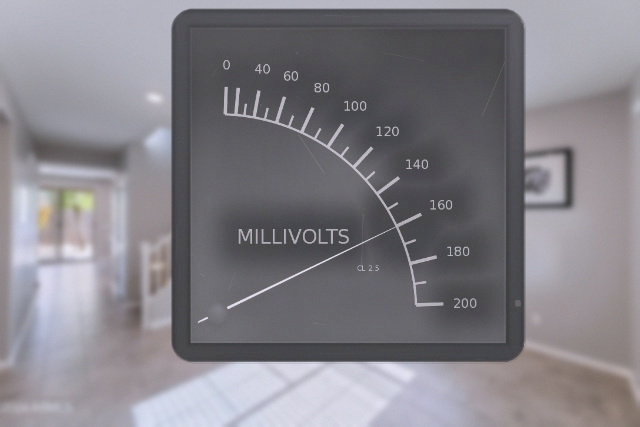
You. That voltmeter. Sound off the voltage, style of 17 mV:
160 mV
